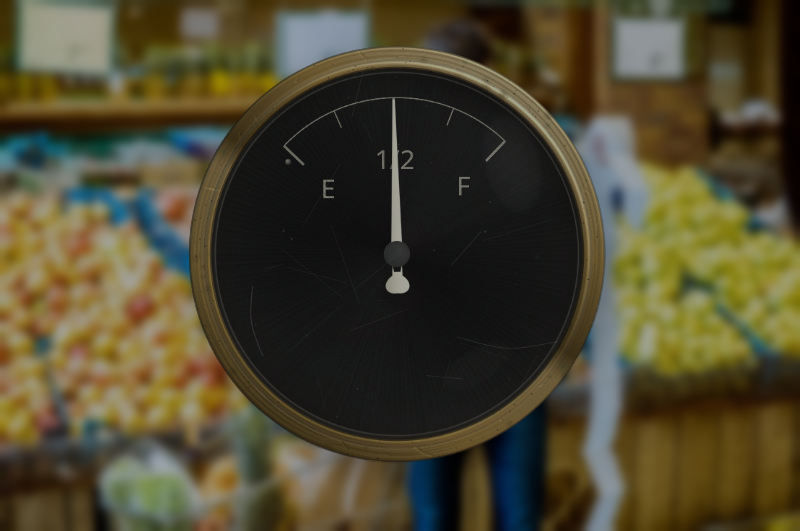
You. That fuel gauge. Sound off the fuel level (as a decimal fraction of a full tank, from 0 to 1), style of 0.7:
0.5
